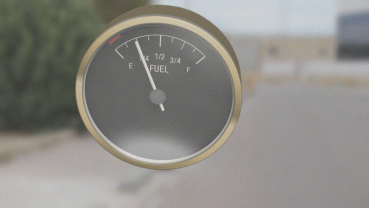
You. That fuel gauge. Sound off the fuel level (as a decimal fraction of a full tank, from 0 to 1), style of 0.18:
0.25
